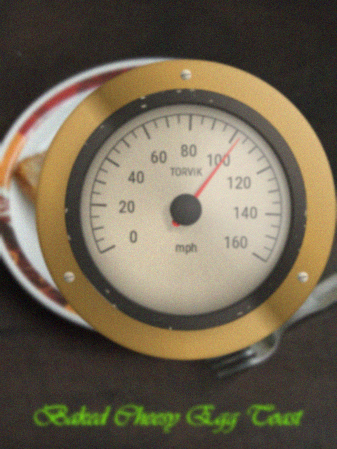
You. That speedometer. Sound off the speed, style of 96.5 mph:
102.5 mph
